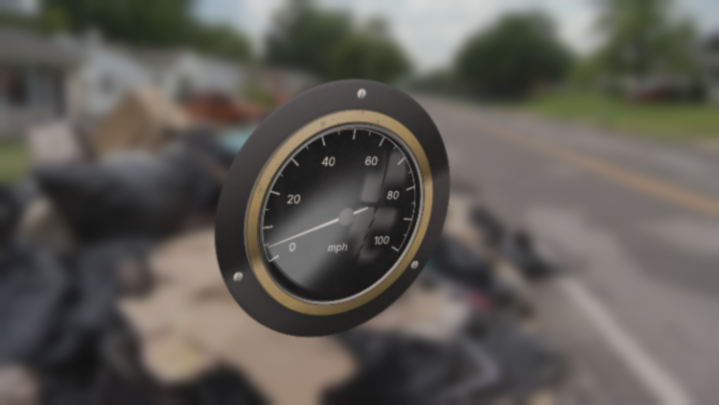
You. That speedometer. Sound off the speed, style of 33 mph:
5 mph
